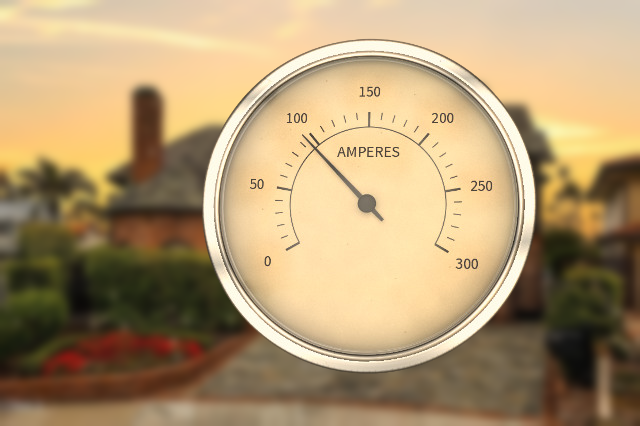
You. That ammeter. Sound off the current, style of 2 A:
95 A
